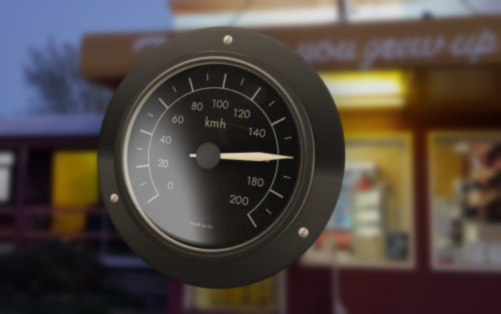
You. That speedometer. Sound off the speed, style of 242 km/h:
160 km/h
